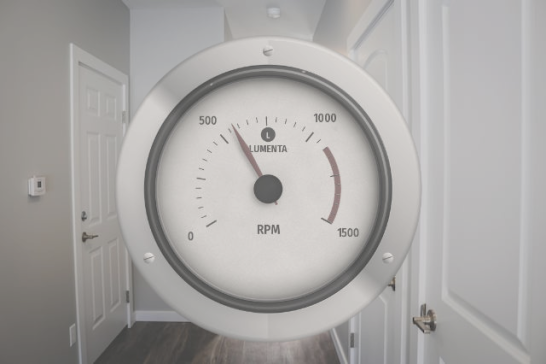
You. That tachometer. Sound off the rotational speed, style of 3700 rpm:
575 rpm
